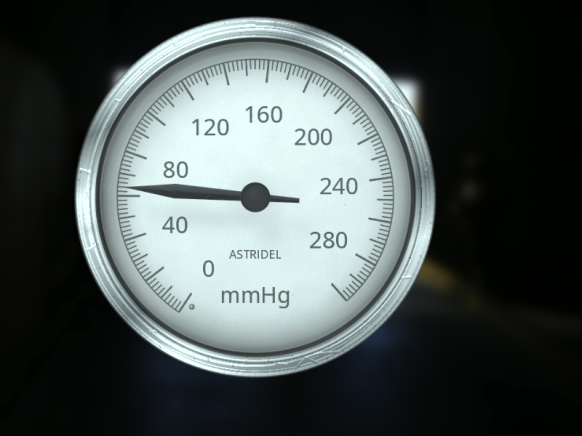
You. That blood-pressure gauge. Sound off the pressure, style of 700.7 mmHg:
64 mmHg
